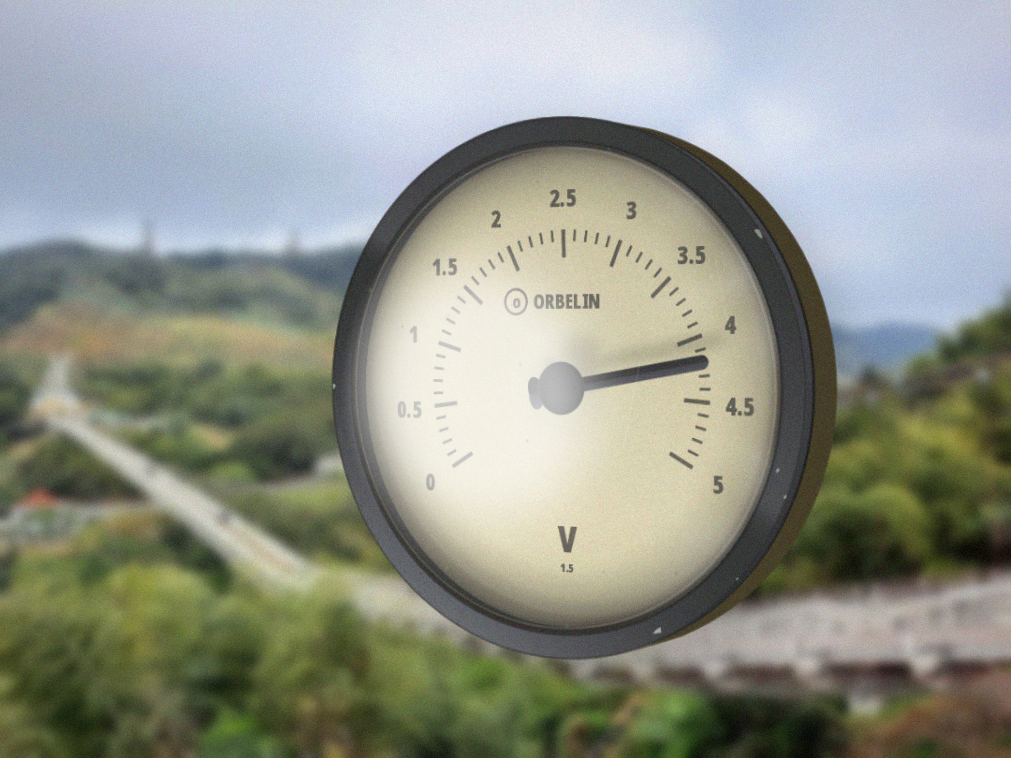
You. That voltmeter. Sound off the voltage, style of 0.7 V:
4.2 V
